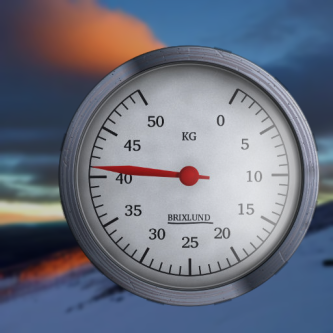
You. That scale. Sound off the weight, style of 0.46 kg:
41 kg
